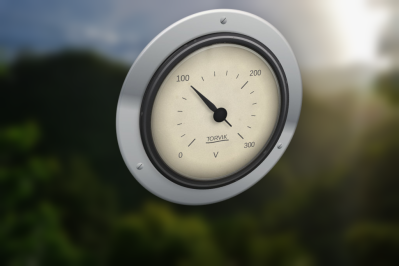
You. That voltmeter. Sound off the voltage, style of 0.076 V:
100 V
